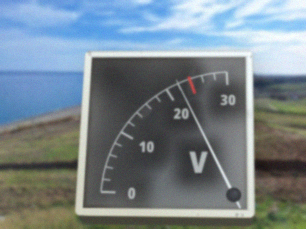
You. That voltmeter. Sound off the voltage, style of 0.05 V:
22 V
